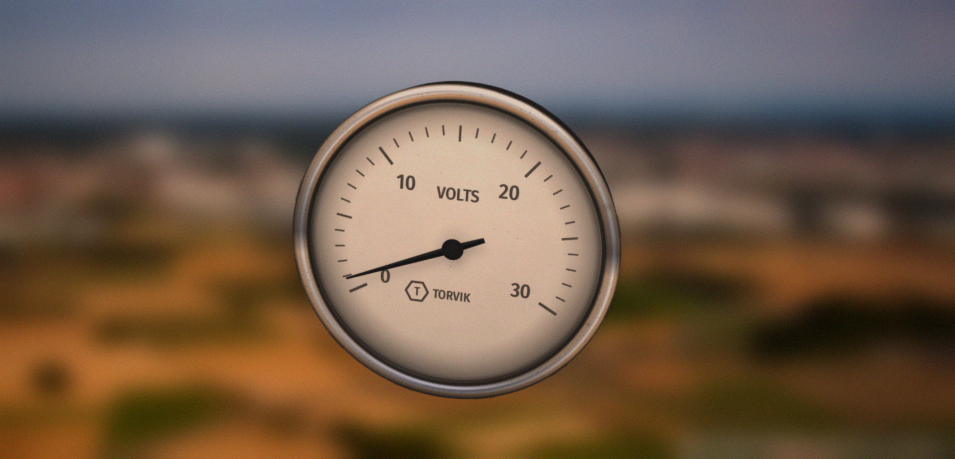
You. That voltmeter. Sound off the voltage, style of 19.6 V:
1 V
